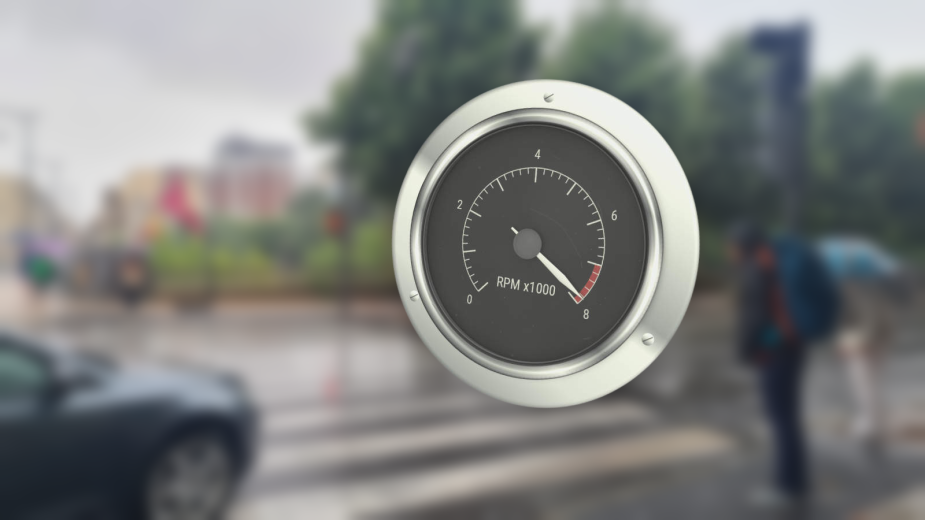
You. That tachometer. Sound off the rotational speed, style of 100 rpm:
7800 rpm
